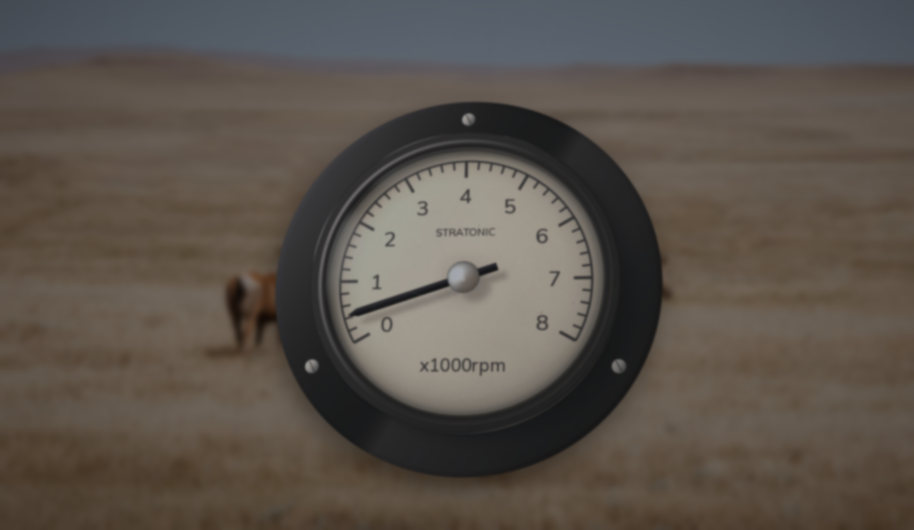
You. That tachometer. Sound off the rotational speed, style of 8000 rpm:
400 rpm
